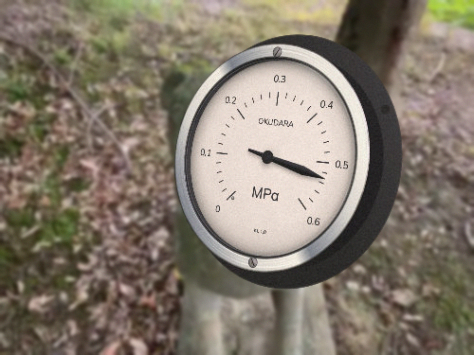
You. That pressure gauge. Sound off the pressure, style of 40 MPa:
0.53 MPa
